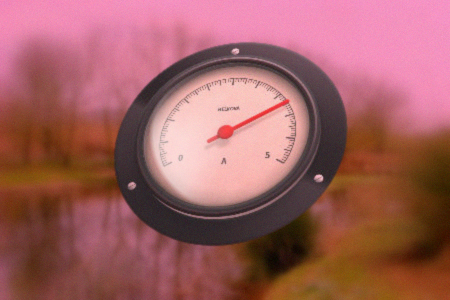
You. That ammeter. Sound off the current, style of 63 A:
3.75 A
